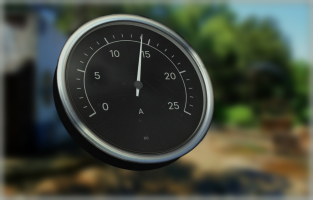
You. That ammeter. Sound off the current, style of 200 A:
14 A
